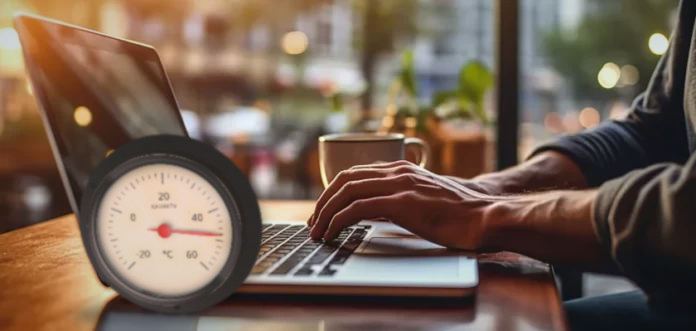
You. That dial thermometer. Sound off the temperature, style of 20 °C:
48 °C
